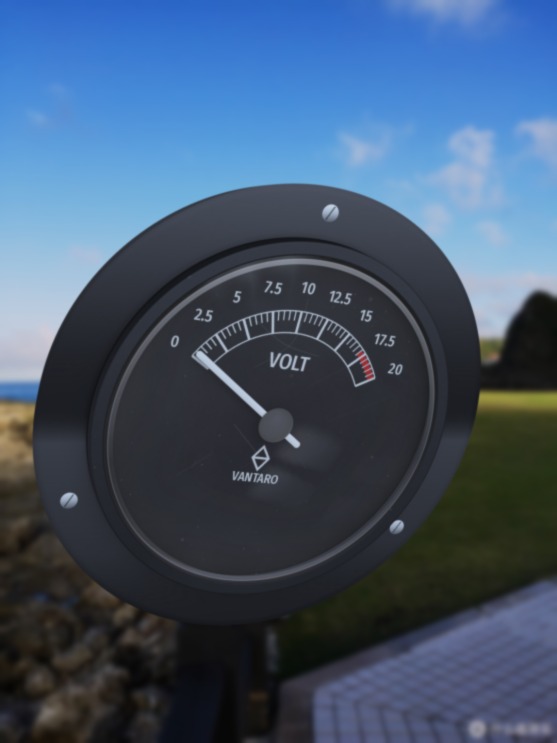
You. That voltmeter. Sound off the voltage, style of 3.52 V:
0.5 V
